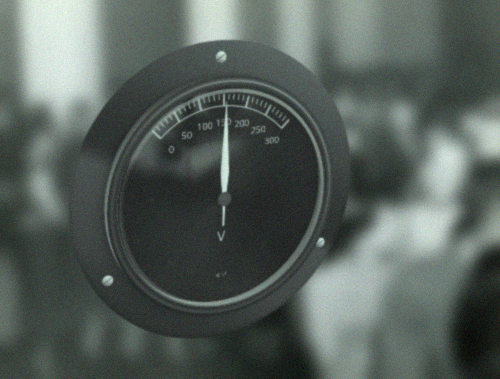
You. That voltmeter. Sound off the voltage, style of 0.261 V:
150 V
